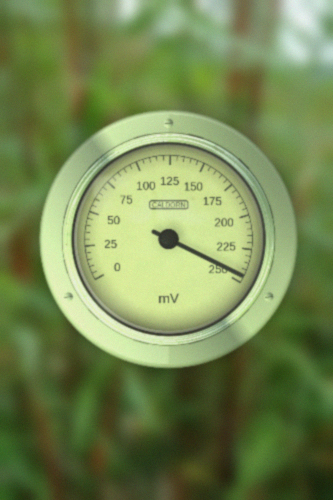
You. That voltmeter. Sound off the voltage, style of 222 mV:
245 mV
